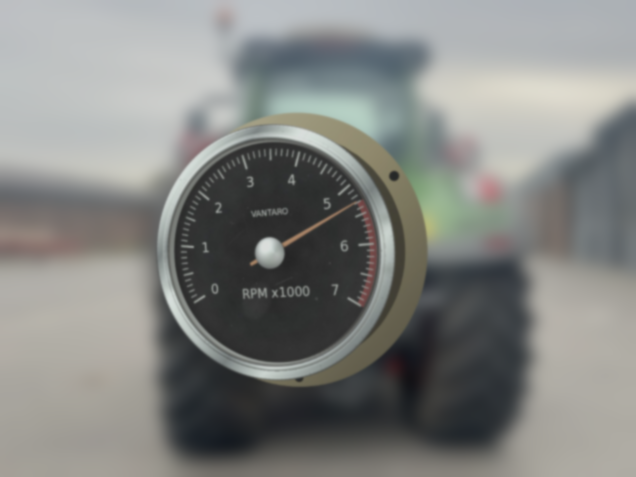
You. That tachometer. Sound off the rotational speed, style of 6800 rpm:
5300 rpm
